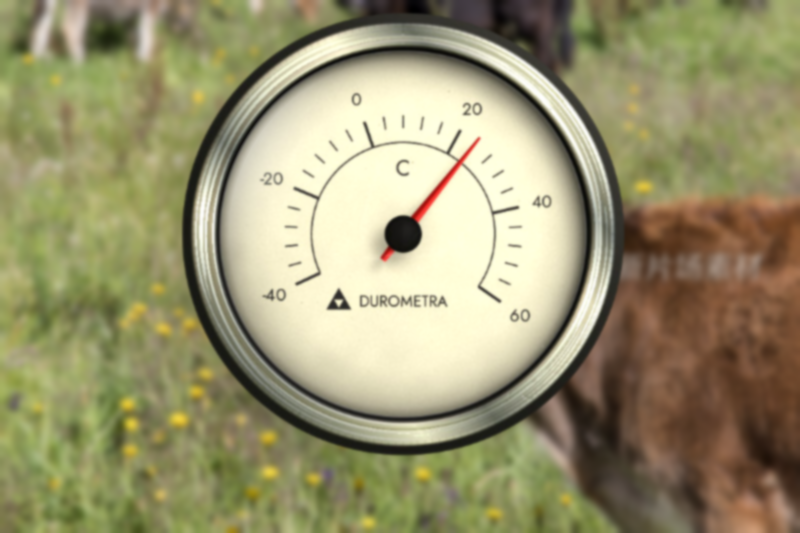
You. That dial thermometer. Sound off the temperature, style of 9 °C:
24 °C
